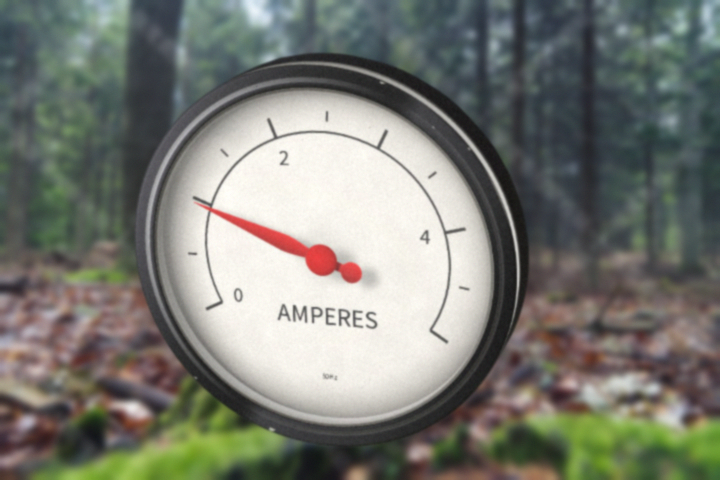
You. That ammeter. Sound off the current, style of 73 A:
1 A
